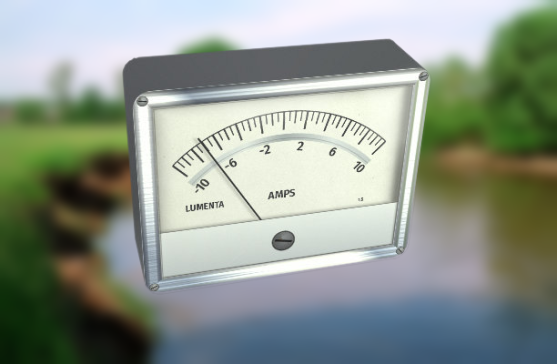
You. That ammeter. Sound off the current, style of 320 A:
-7 A
